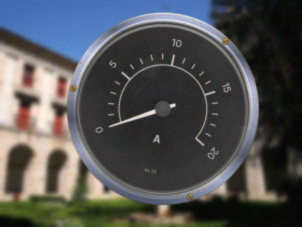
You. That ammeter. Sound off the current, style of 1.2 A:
0 A
